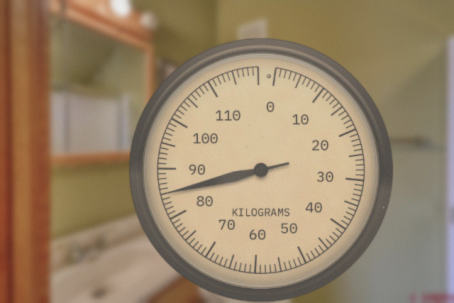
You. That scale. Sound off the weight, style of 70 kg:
85 kg
